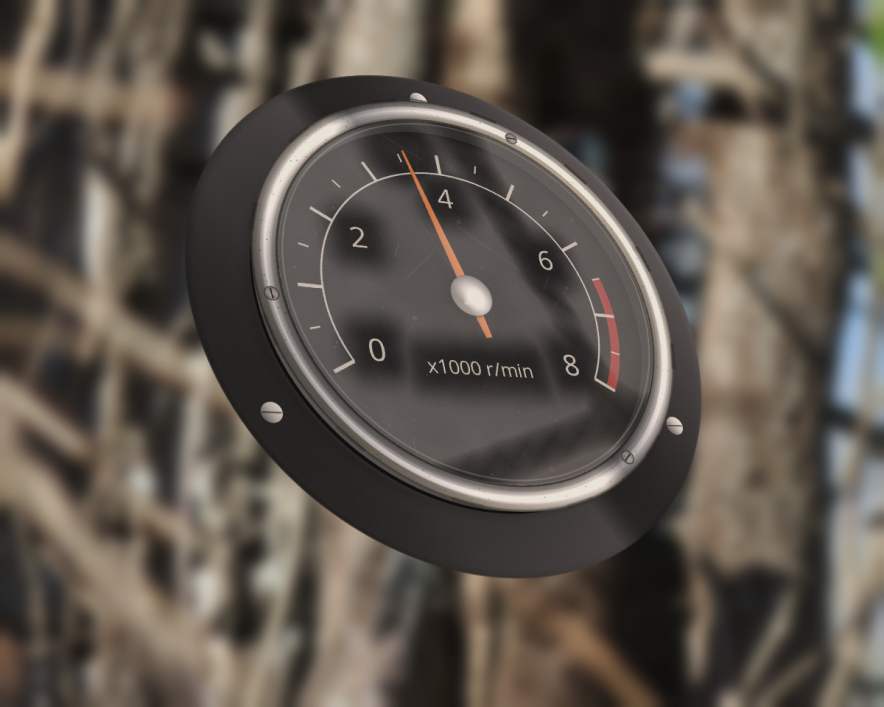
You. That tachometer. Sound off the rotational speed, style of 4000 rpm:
3500 rpm
